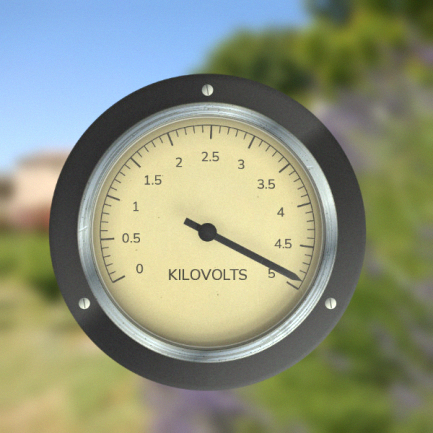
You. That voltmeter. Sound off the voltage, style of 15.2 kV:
4.9 kV
